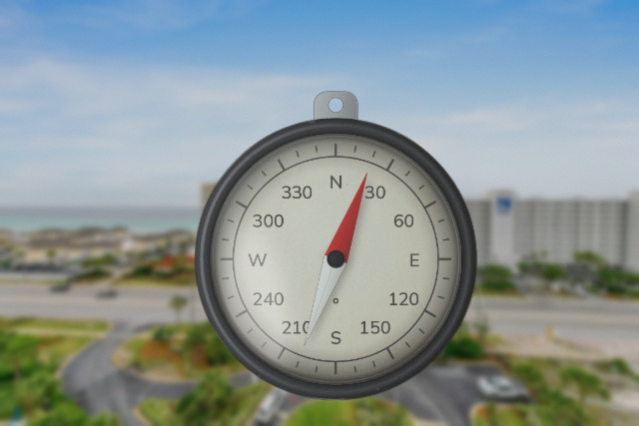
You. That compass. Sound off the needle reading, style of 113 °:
20 °
